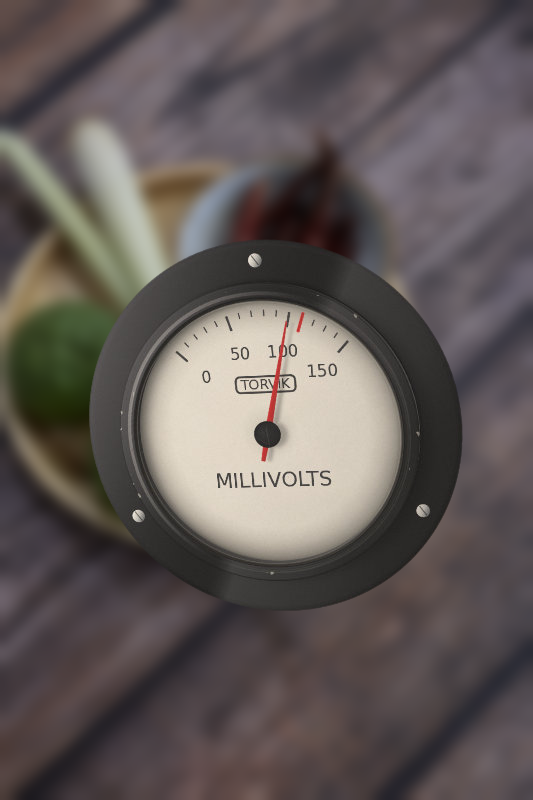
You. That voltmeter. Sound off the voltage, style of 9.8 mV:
100 mV
